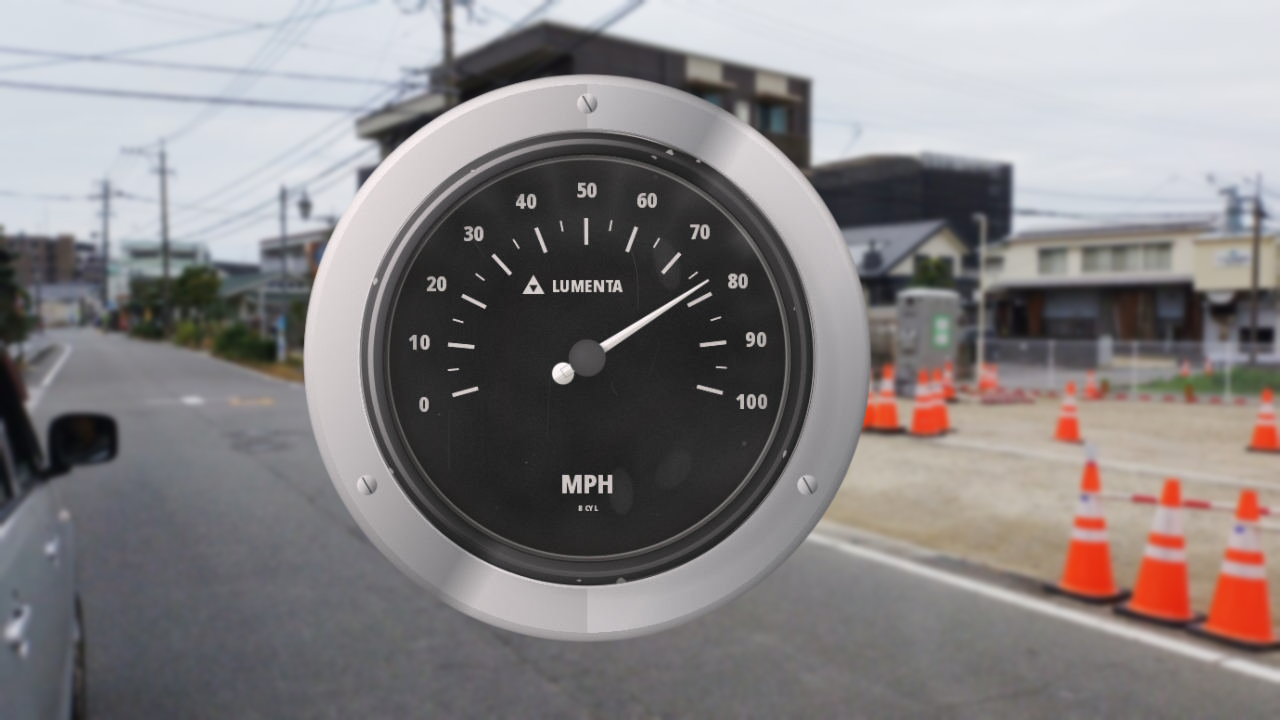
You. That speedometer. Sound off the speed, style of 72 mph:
77.5 mph
